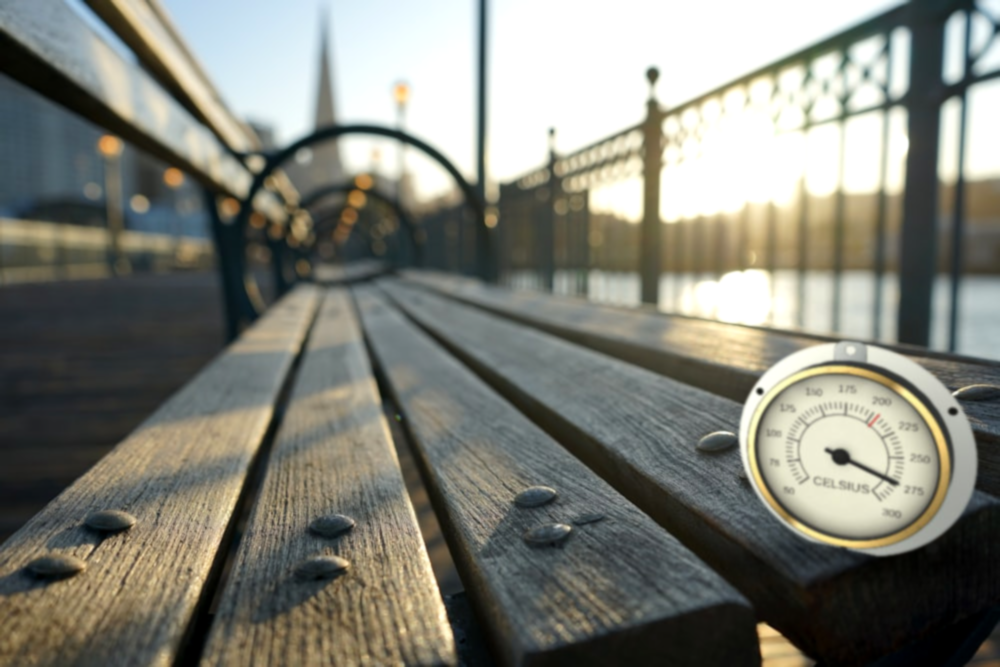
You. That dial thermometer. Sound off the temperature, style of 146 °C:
275 °C
